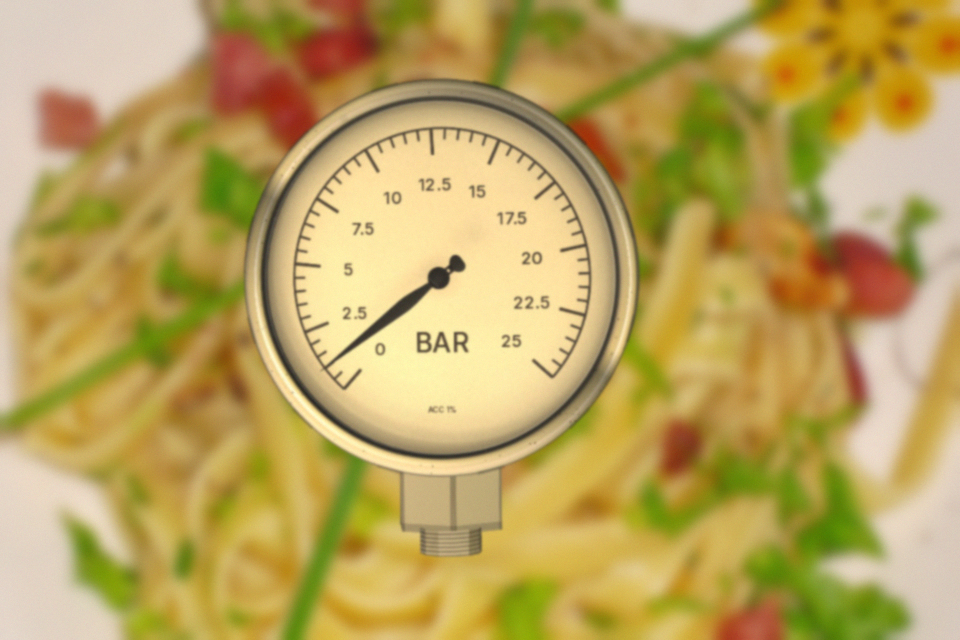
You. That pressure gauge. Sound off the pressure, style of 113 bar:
1 bar
